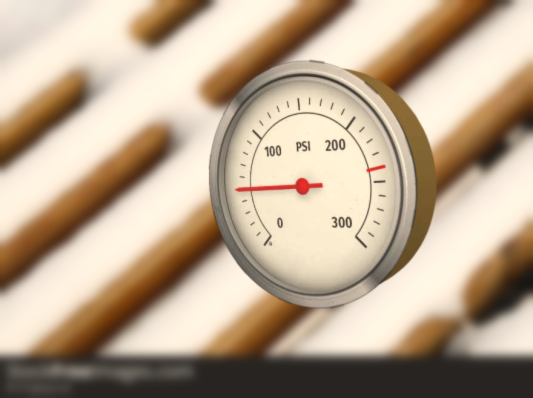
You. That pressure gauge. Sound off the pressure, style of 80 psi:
50 psi
